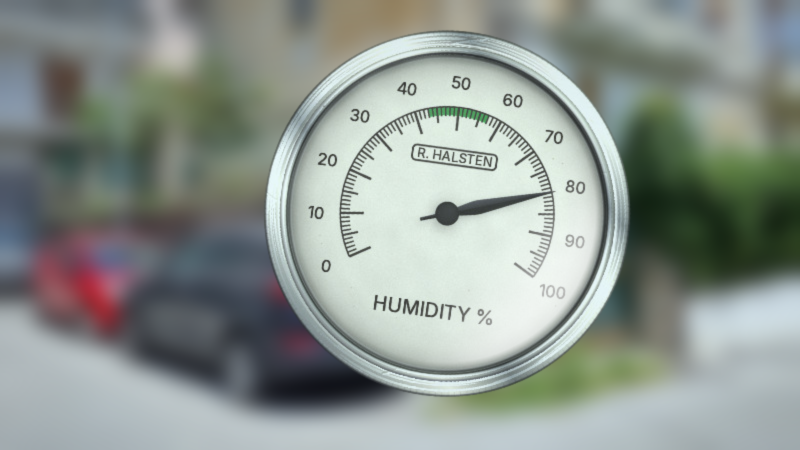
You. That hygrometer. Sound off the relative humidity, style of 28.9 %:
80 %
